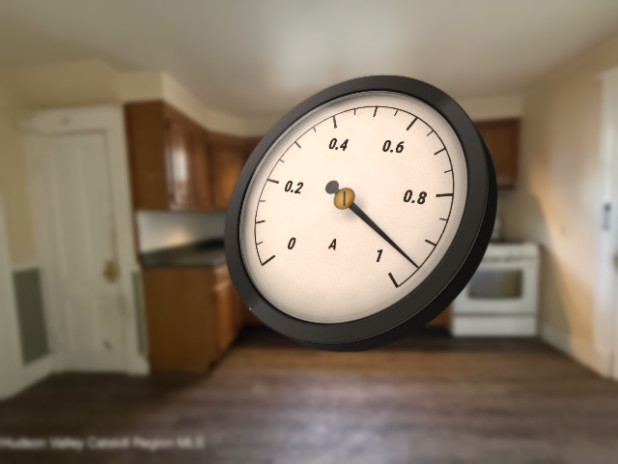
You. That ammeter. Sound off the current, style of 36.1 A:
0.95 A
